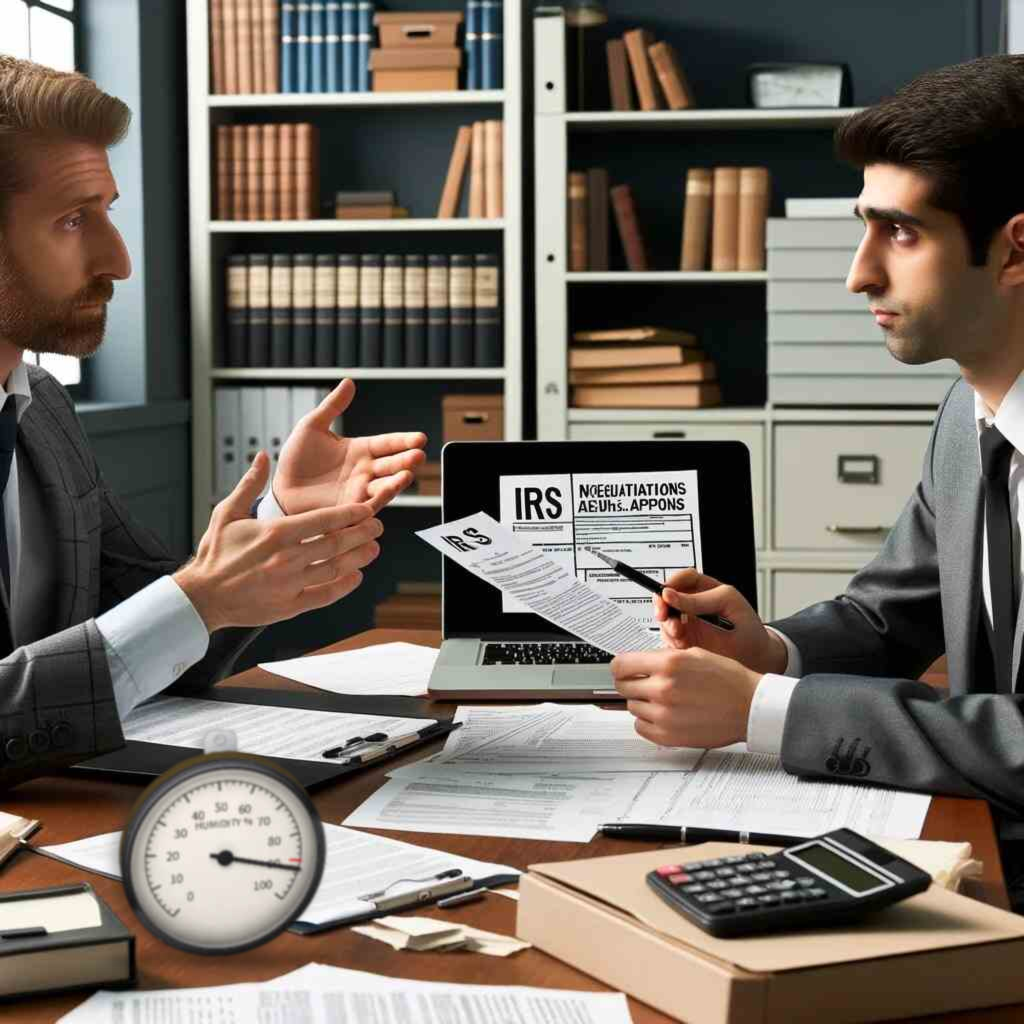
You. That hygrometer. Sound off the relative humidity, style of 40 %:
90 %
